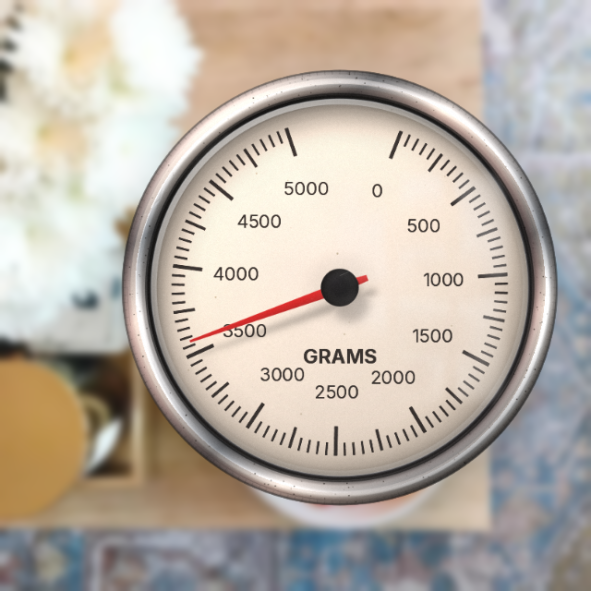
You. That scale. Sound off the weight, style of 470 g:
3575 g
